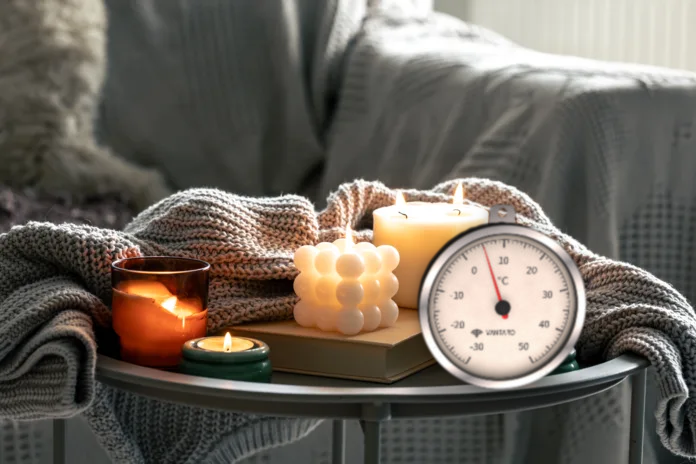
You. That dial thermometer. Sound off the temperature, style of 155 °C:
5 °C
